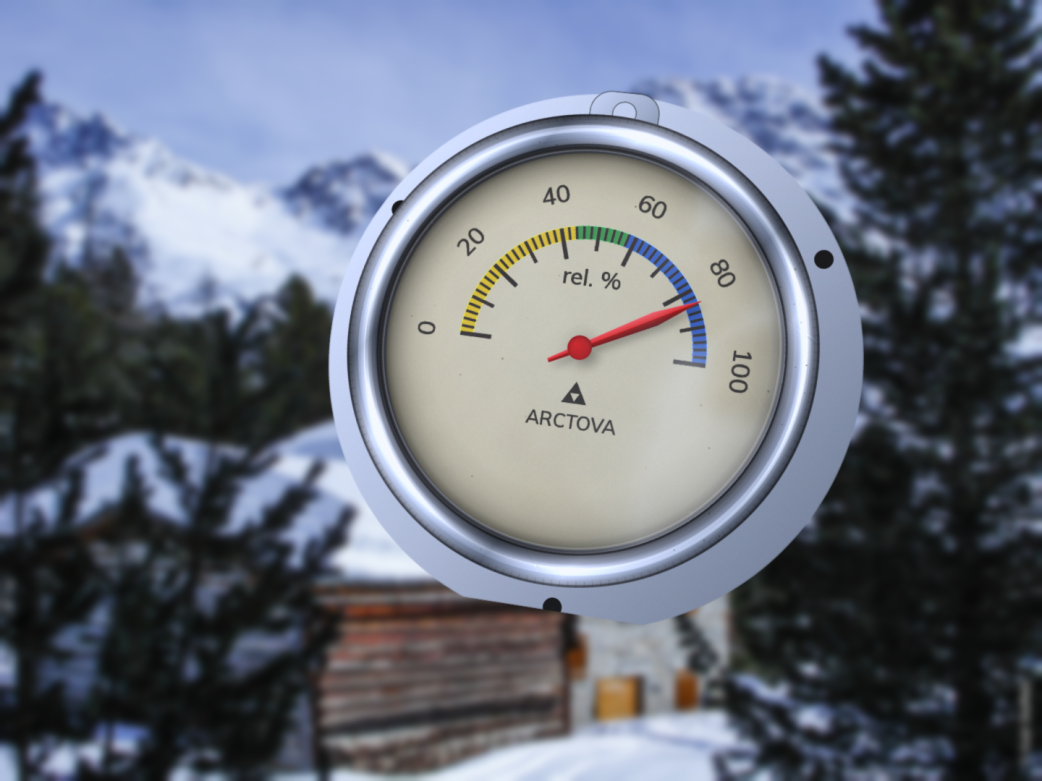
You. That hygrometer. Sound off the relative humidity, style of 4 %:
84 %
